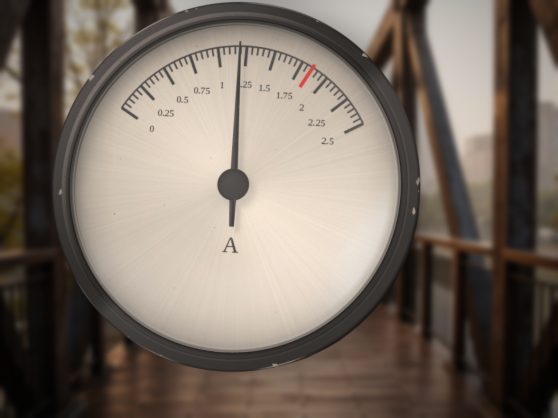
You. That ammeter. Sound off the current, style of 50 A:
1.2 A
